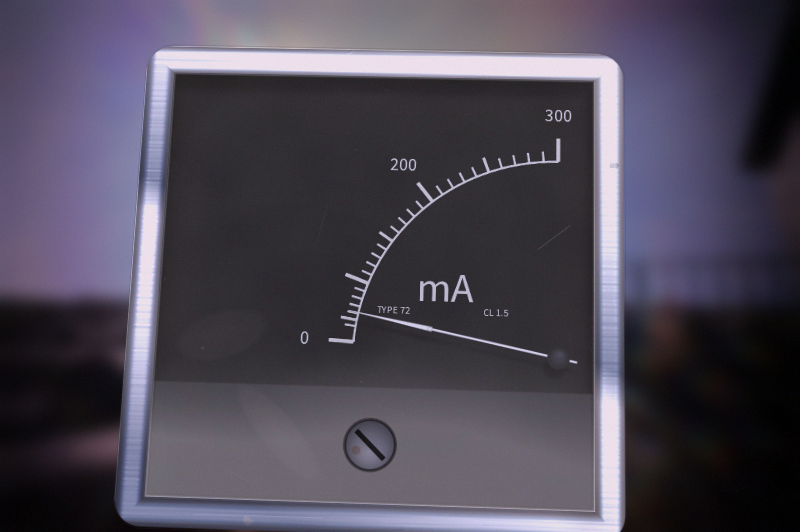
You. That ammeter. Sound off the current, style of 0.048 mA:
60 mA
